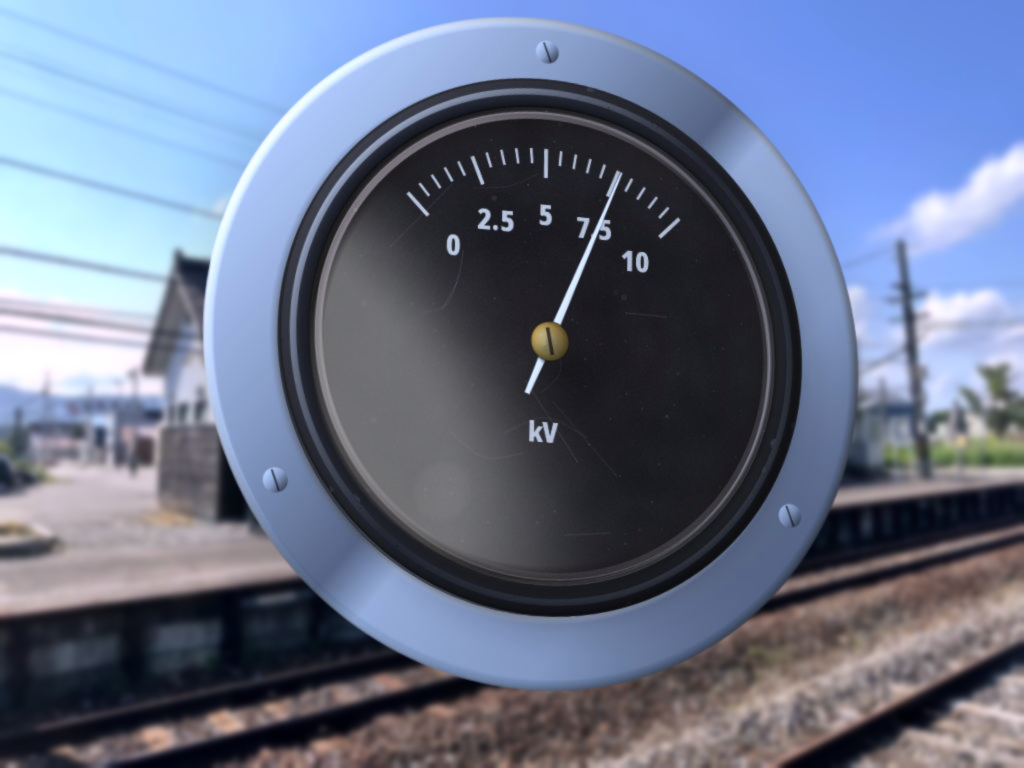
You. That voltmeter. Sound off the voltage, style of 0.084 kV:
7.5 kV
